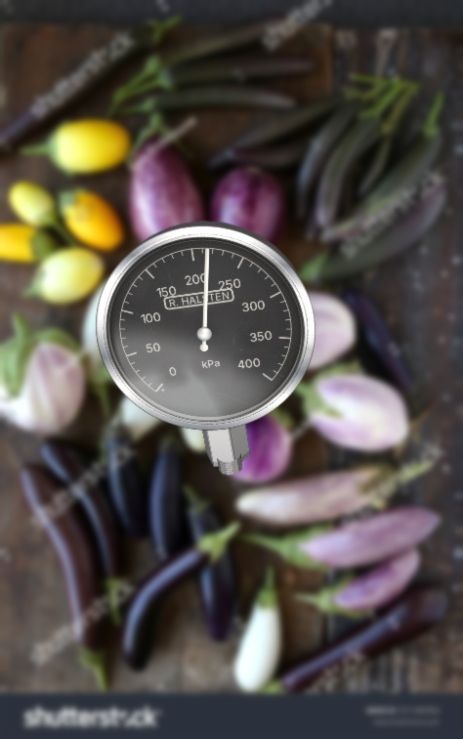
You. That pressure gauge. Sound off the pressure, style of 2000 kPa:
215 kPa
